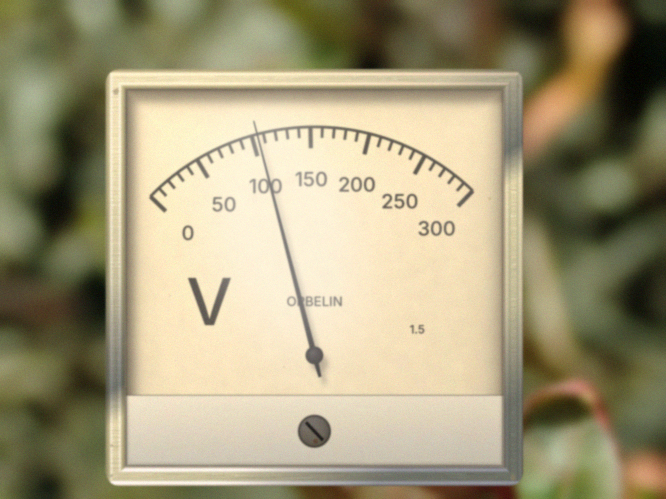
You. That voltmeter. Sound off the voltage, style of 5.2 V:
105 V
